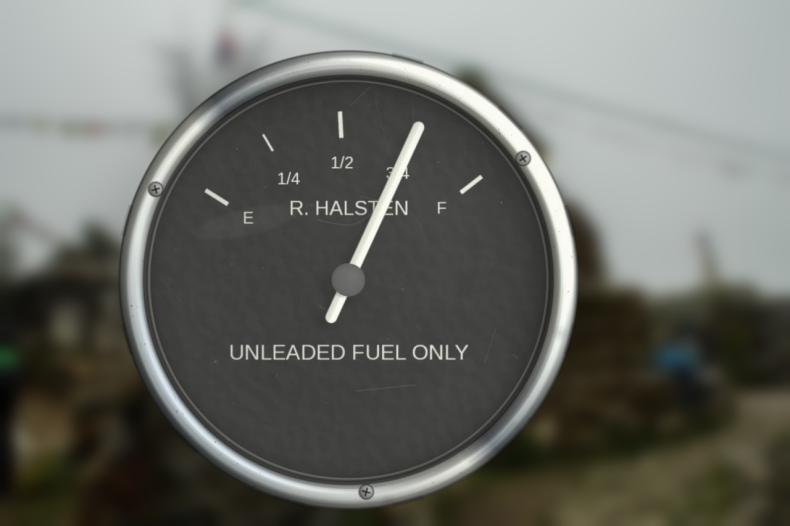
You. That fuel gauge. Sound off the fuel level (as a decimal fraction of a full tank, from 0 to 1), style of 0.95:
0.75
